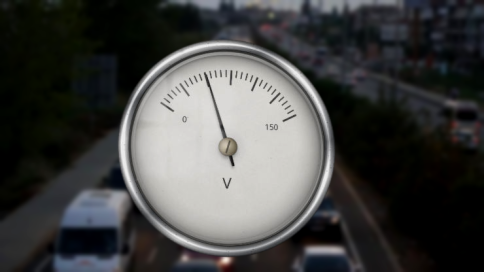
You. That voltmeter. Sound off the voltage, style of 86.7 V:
50 V
